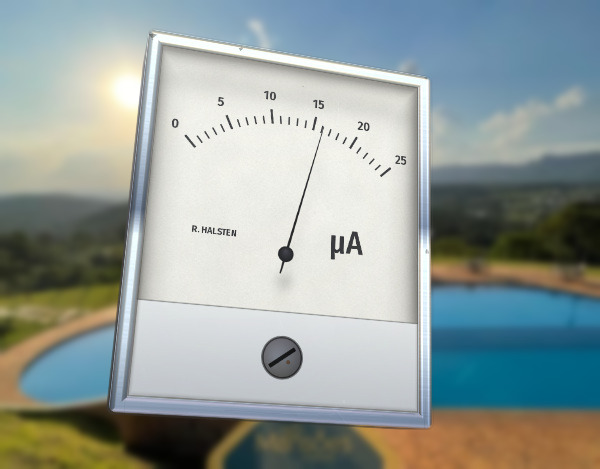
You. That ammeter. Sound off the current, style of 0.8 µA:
16 µA
